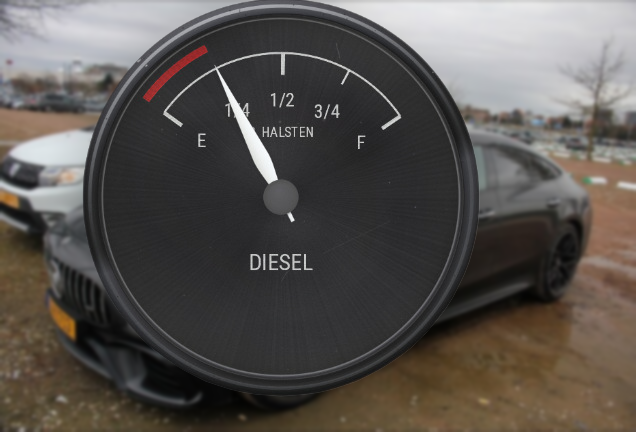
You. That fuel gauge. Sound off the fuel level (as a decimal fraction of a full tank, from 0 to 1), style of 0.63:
0.25
